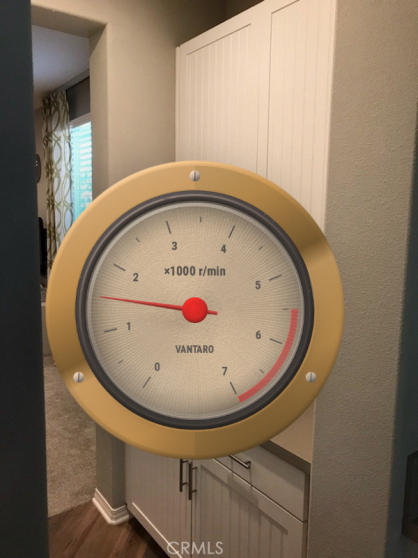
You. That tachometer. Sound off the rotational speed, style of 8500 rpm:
1500 rpm
